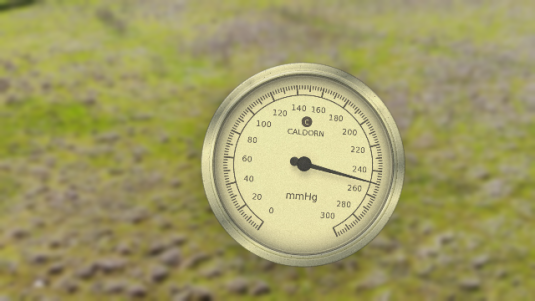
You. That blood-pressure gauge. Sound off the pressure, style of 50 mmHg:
250 mmHg
